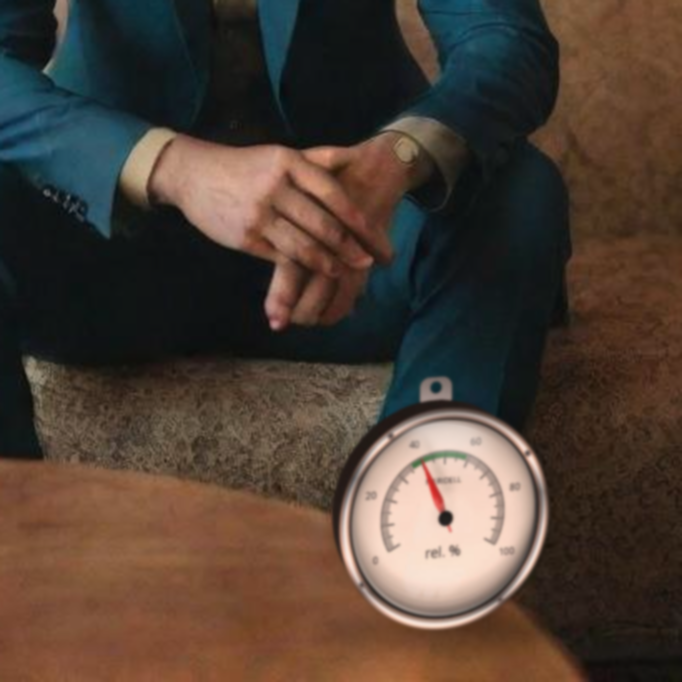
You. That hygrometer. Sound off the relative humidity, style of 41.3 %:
40 %
